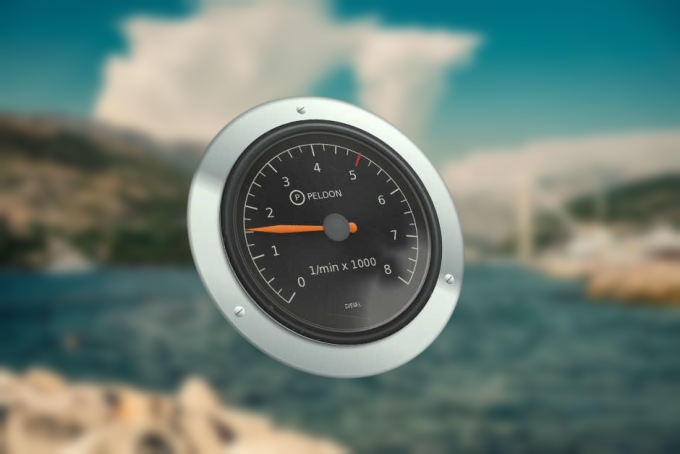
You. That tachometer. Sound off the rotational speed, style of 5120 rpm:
1500 rpm
